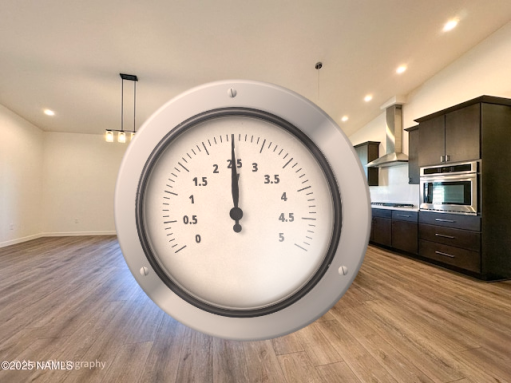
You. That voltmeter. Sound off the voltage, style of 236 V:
2.5 V
